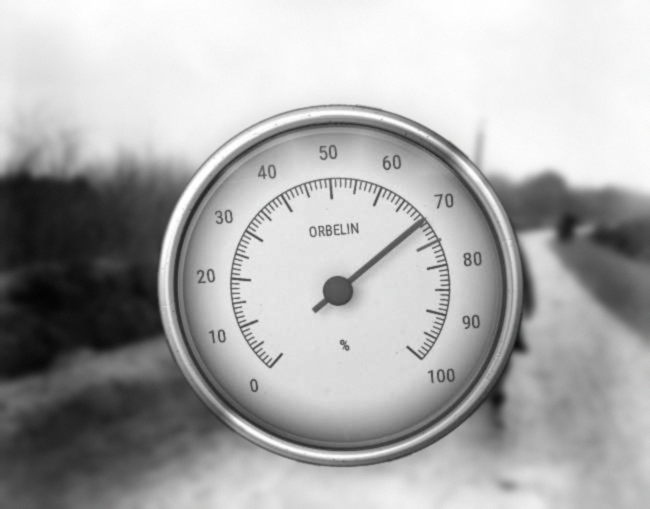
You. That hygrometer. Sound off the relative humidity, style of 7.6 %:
70 %
